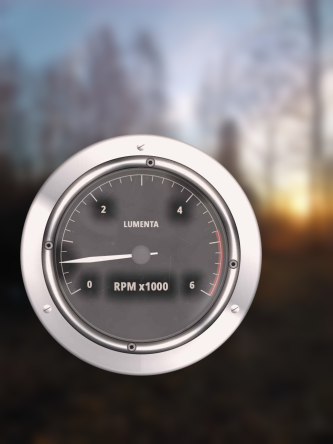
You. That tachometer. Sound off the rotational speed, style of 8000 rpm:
600 rpm
